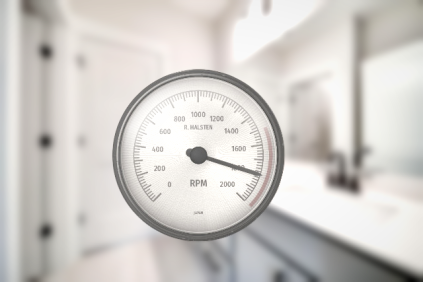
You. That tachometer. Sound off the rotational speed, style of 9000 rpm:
1800 rpm
